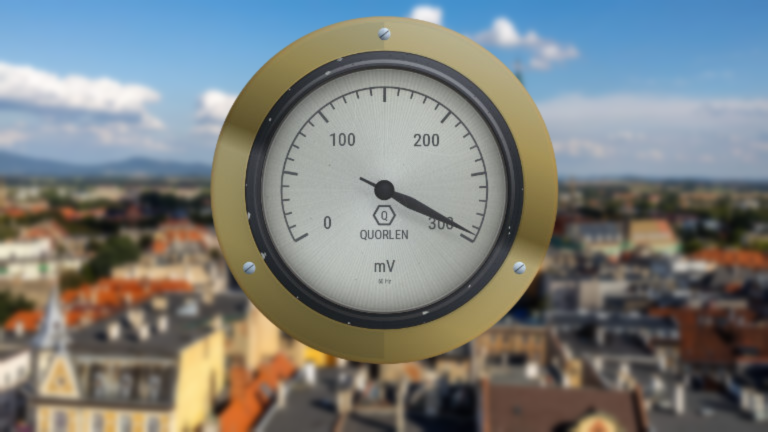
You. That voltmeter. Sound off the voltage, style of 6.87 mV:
295 mV
